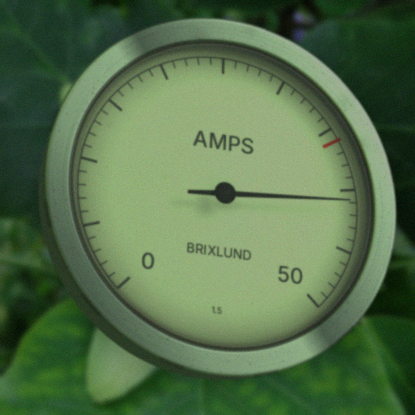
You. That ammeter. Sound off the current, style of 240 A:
41 A
